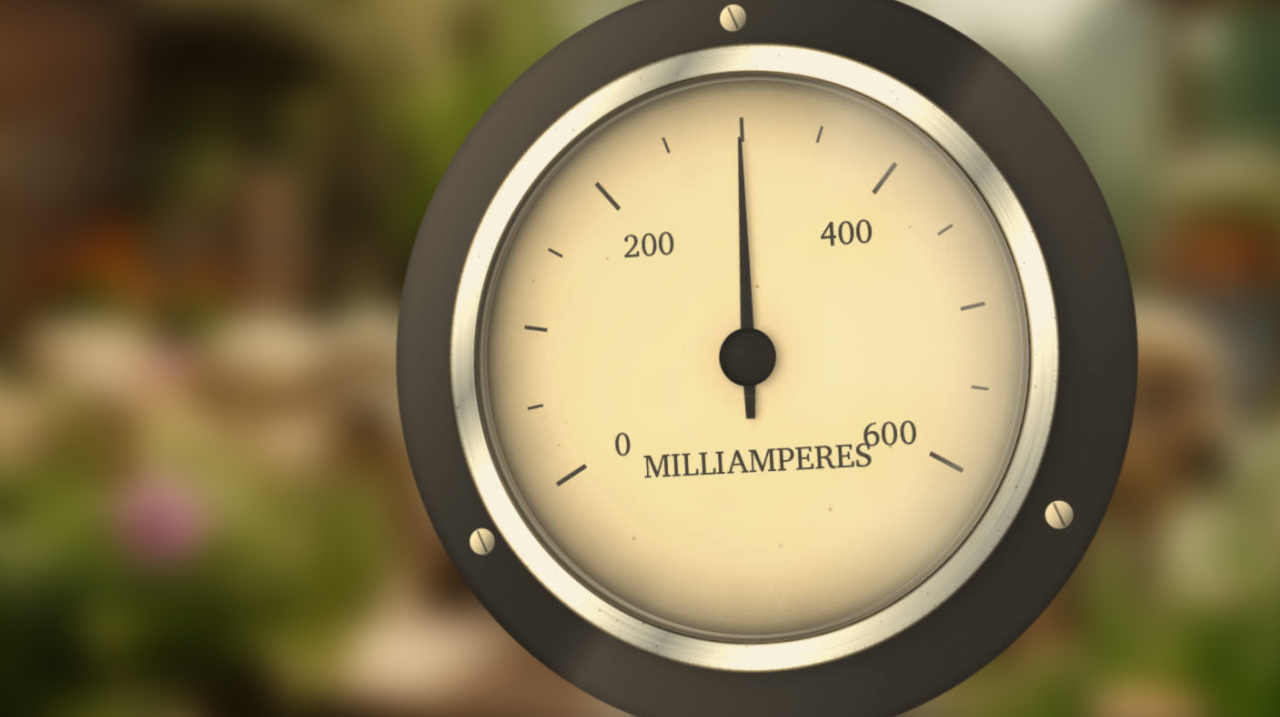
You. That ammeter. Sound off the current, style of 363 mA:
300 mA
